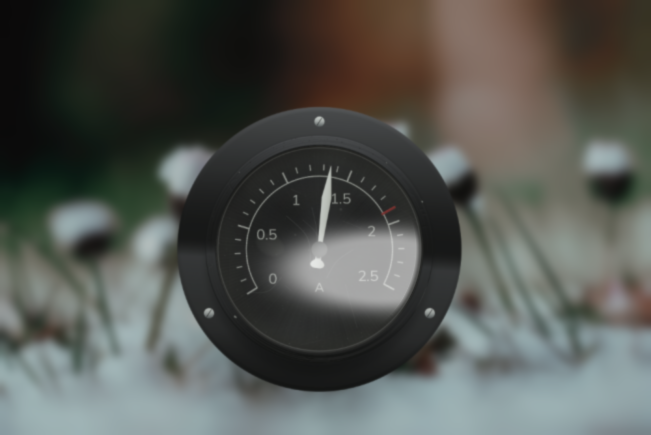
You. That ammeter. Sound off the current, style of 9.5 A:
1.35 A
